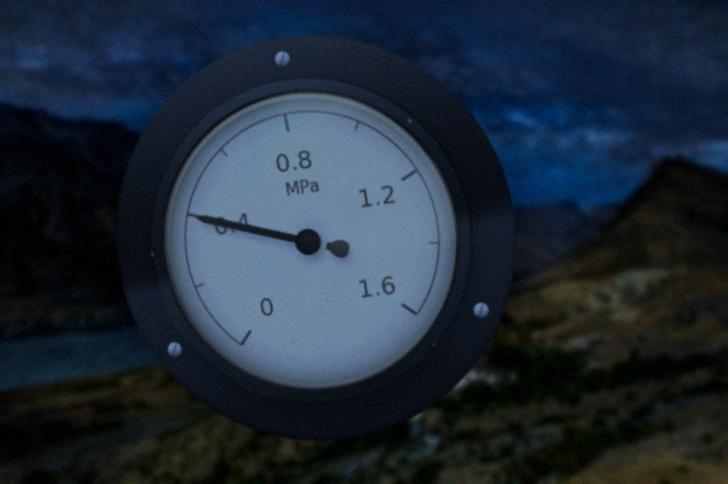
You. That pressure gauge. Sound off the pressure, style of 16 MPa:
0.4 MPa
